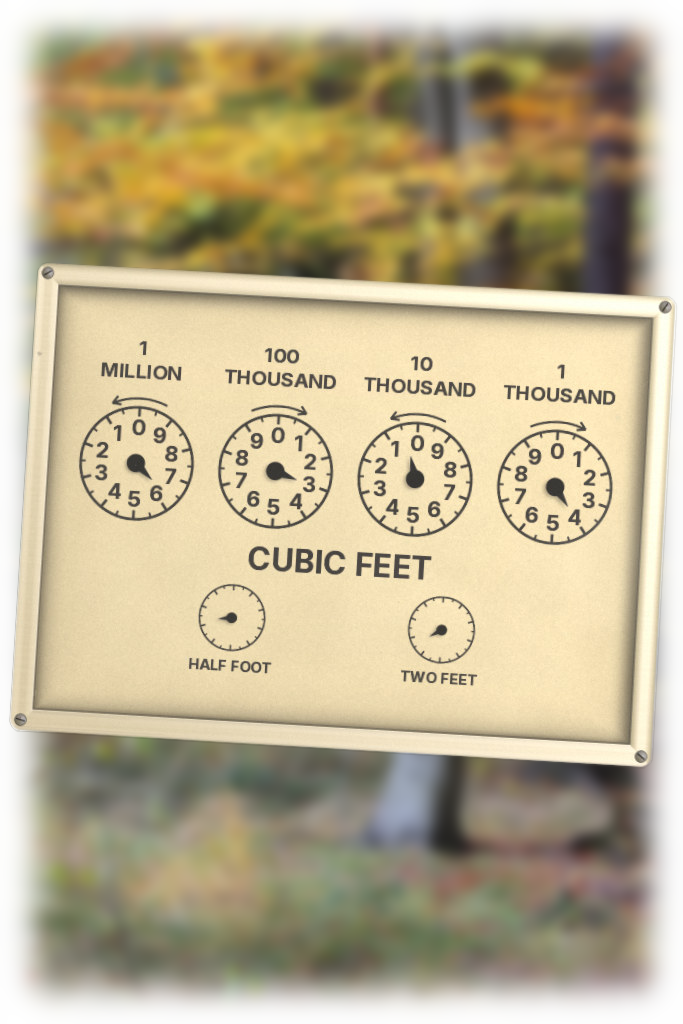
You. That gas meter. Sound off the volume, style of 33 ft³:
630400 ft³
